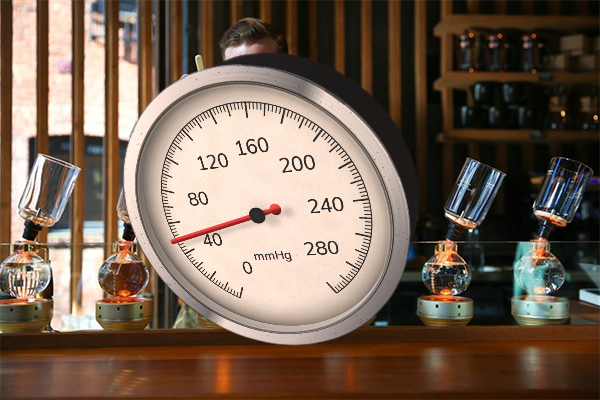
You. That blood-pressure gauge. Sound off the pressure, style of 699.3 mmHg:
50 mmHg
